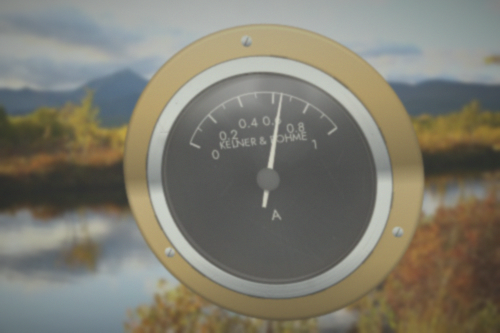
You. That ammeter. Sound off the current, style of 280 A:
0.65 A
